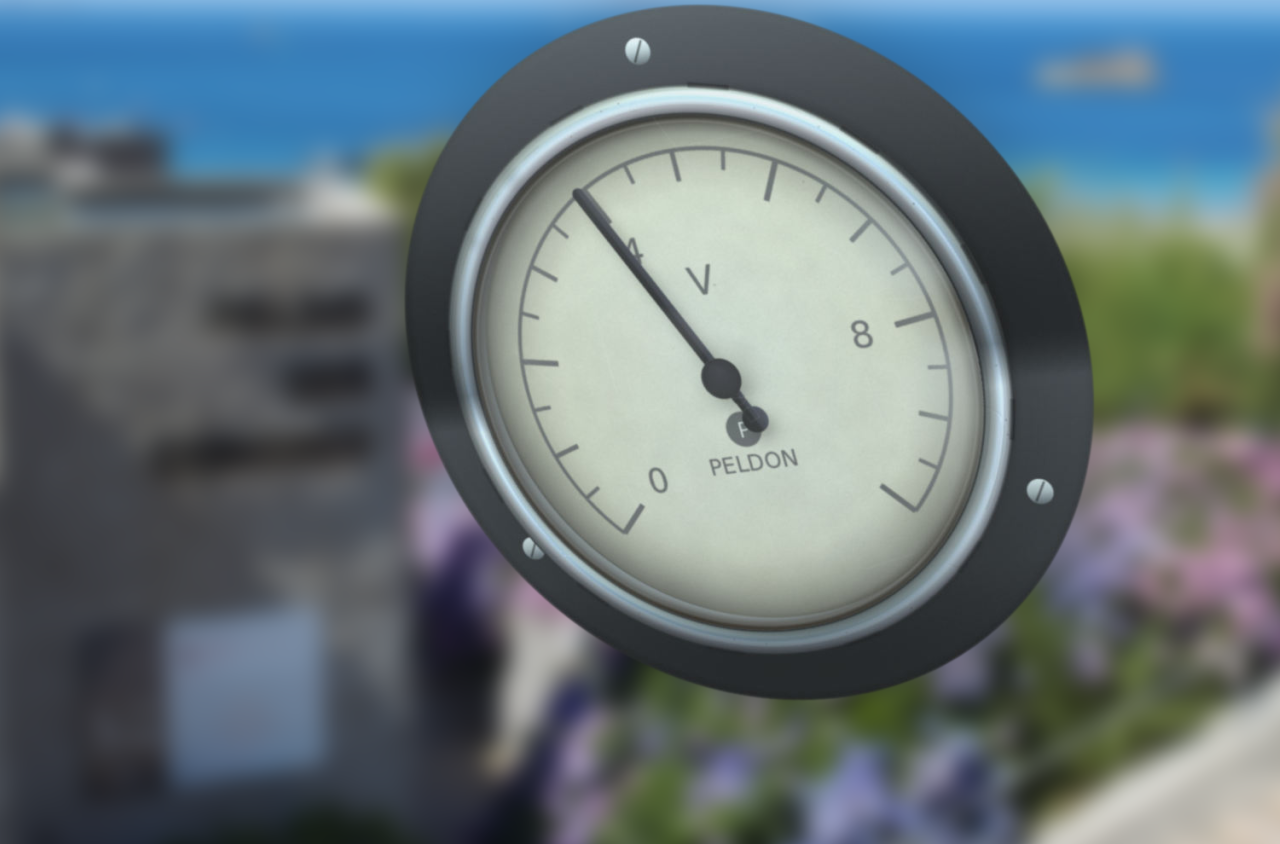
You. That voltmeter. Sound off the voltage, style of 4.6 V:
4 V
